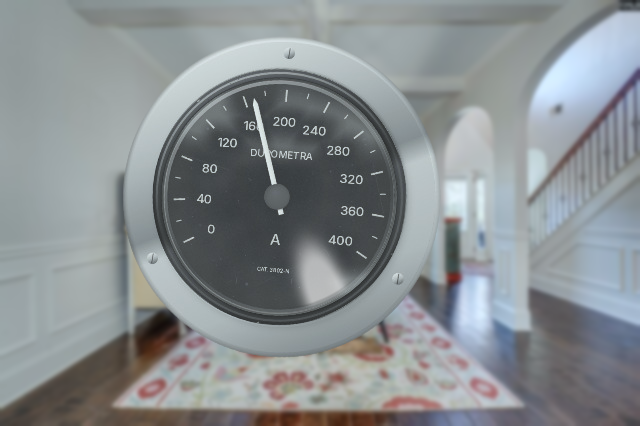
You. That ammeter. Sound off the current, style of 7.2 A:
170 A
